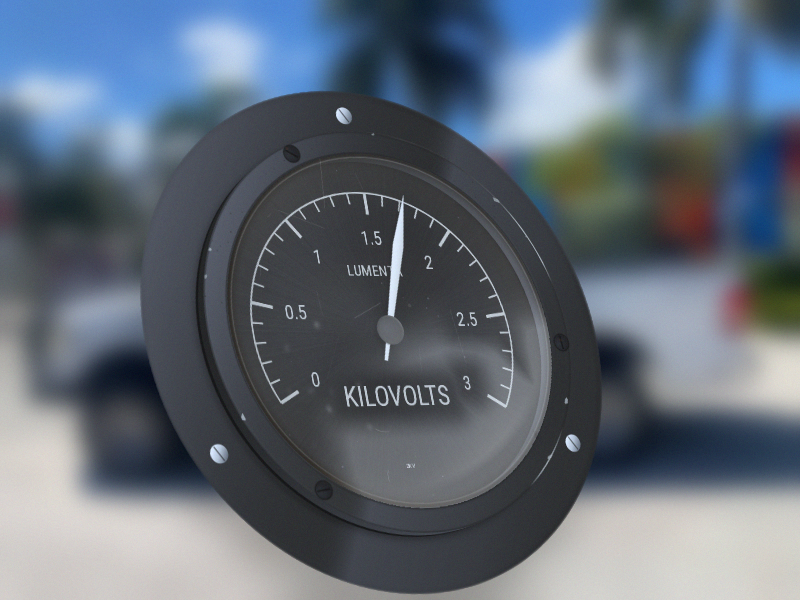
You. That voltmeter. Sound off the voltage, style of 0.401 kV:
1.7 kV
